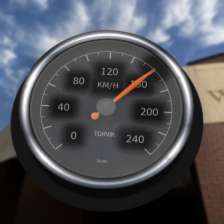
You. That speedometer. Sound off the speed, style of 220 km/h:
160 km/h
